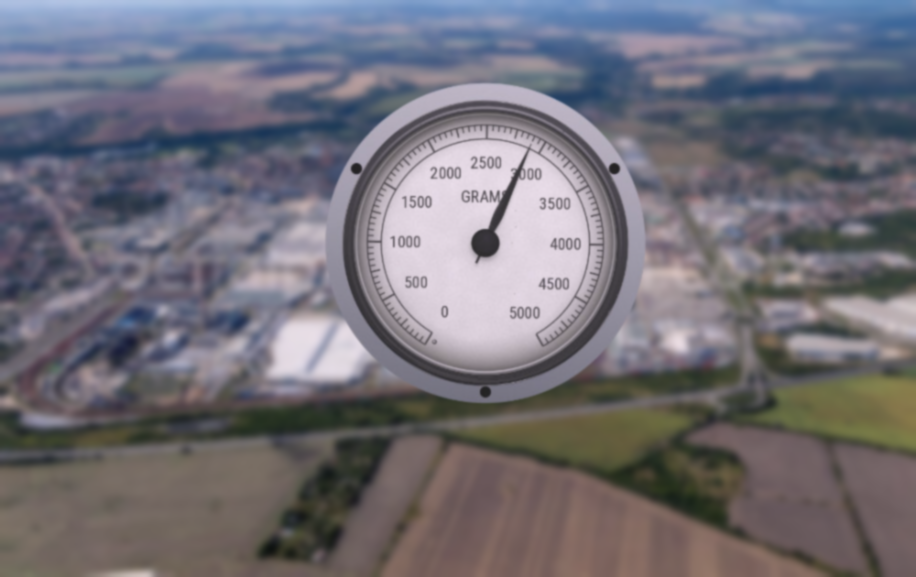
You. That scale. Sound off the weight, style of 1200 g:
2900 g
